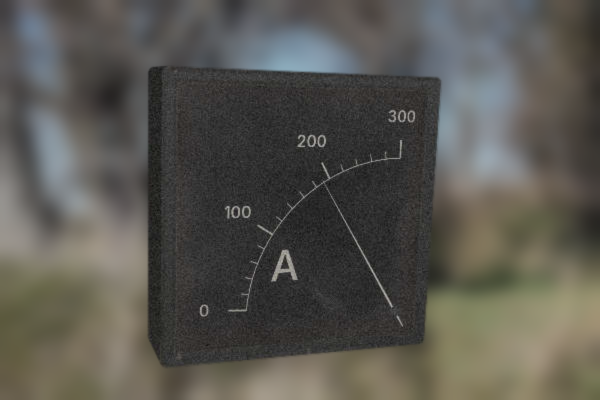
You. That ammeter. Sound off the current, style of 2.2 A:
190 A
